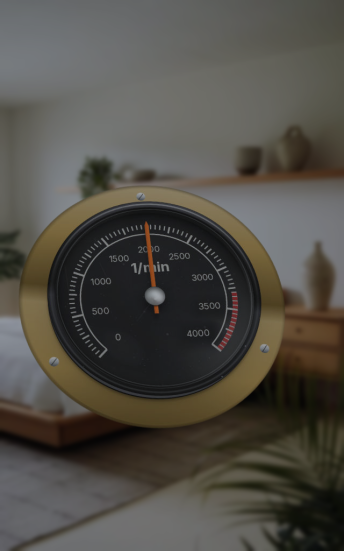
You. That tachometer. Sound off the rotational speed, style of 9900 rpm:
2000 rpm
